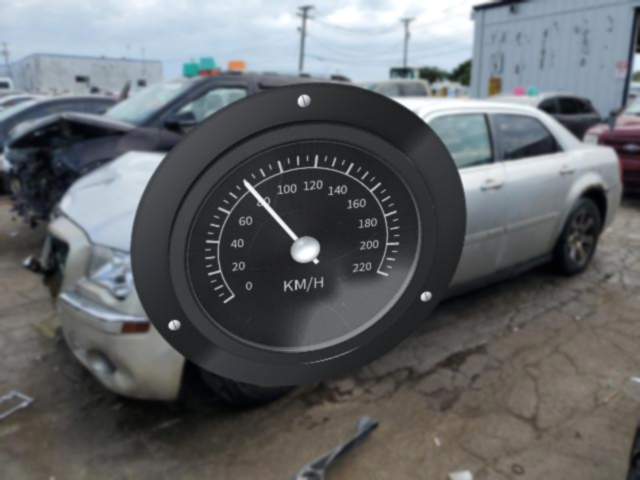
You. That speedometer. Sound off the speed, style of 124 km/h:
80 km/h
